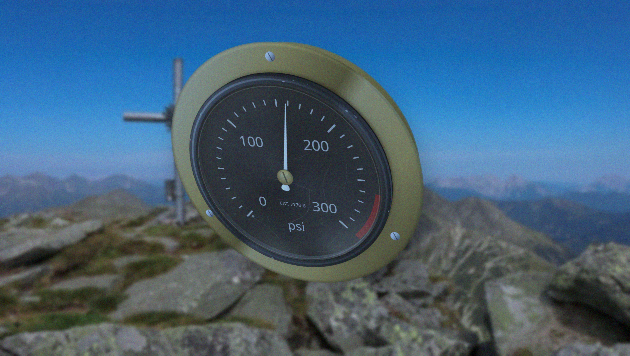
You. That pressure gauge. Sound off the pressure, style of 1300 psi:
160 psi
